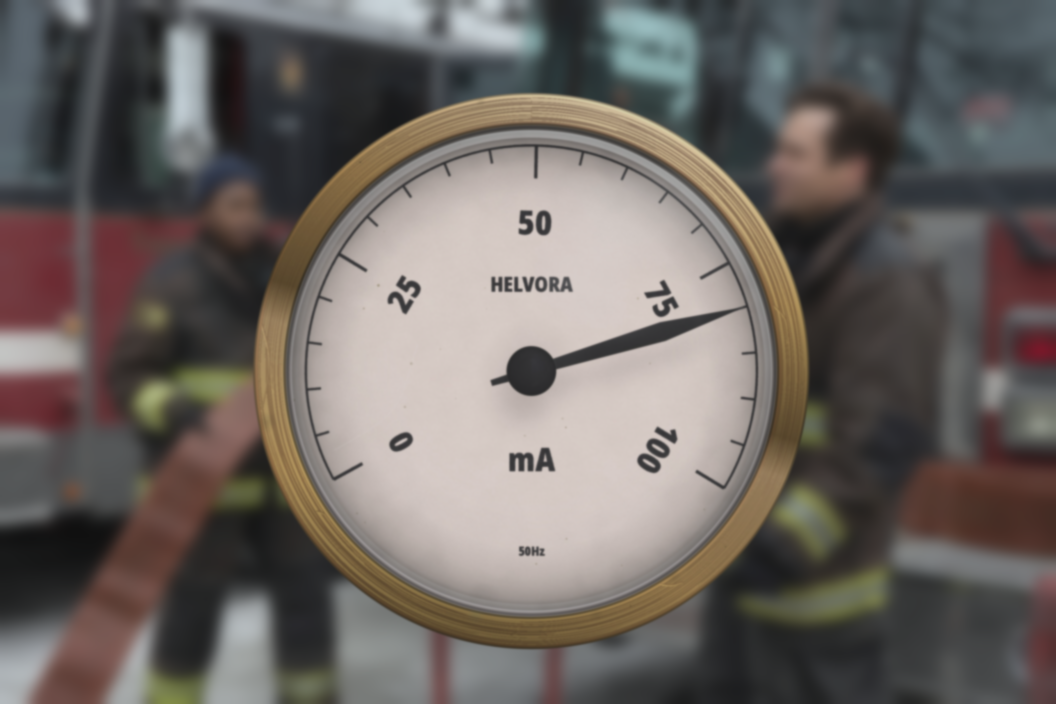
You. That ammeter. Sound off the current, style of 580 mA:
80 mA
